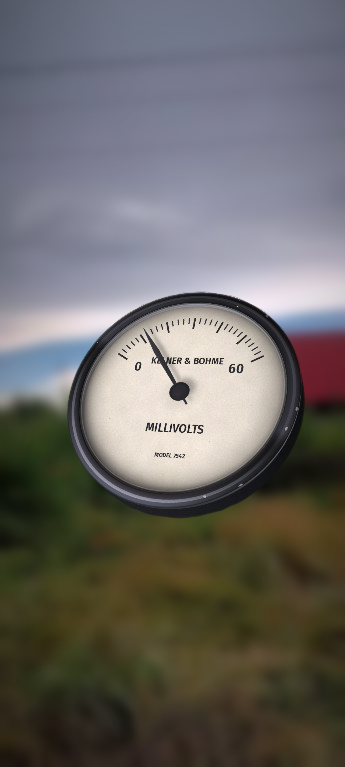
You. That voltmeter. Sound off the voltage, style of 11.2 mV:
12 mV
